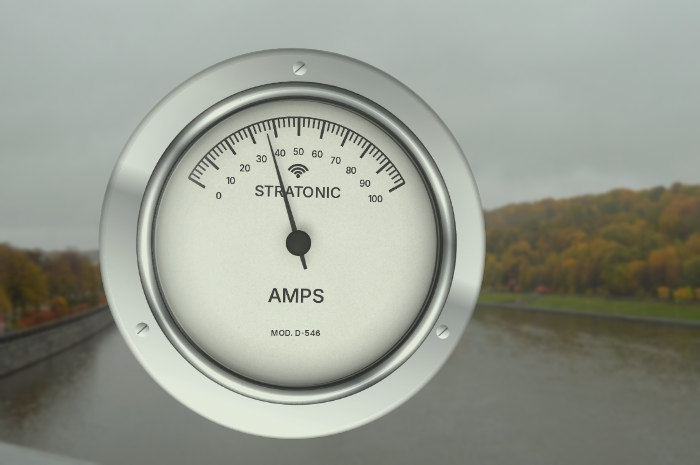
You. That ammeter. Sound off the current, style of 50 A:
36 A
